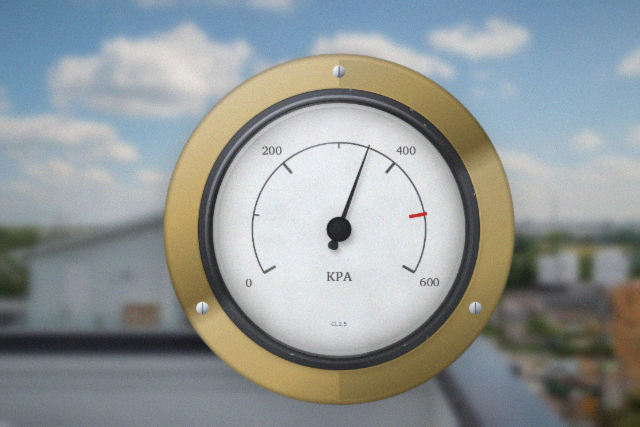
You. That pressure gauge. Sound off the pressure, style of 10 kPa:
350 kPa
